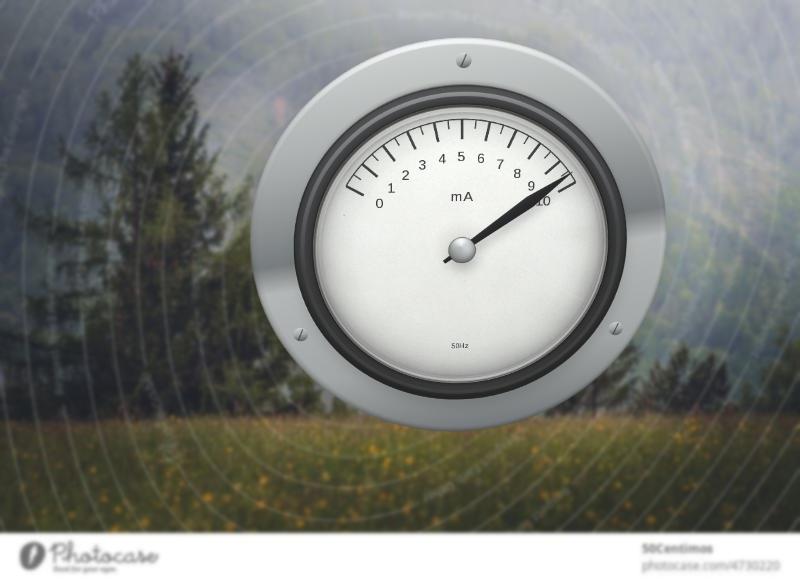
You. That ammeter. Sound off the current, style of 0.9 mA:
9.5 mA
